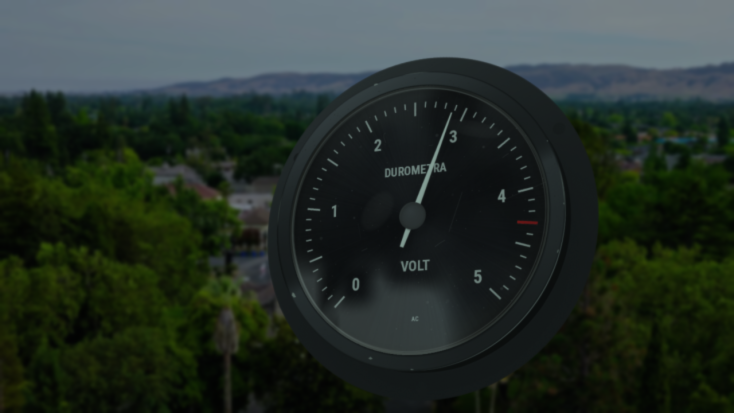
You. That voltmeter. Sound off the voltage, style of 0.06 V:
2.9 V
